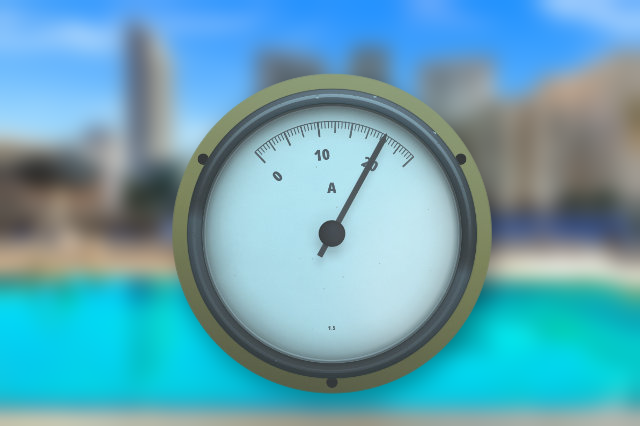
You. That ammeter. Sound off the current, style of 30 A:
20 A
